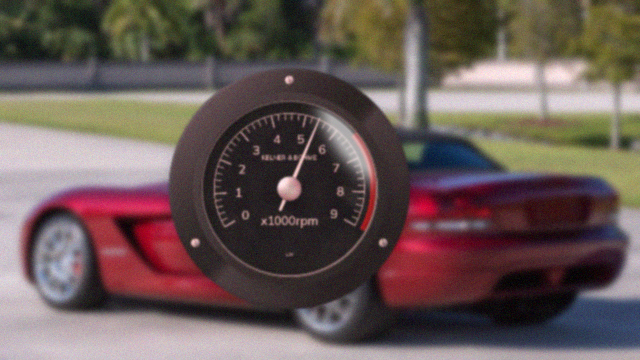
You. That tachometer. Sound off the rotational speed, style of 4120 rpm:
5400 rpm
